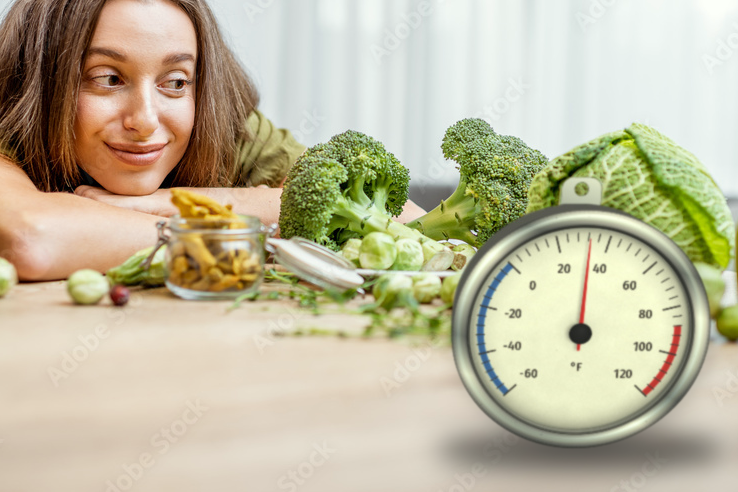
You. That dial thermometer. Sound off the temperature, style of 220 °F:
32 °F
